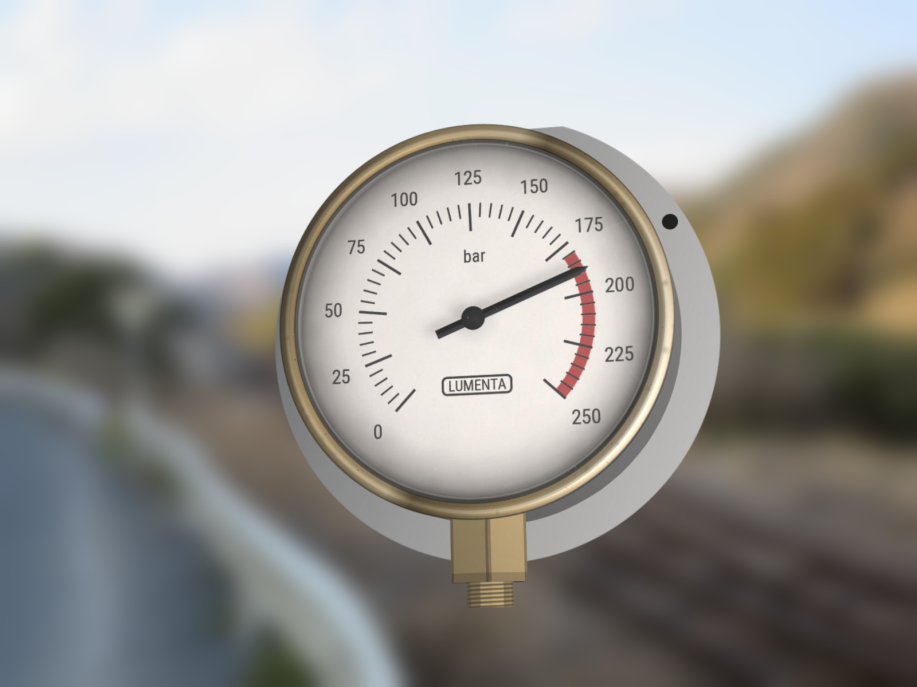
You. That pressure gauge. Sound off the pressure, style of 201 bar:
190 bar
